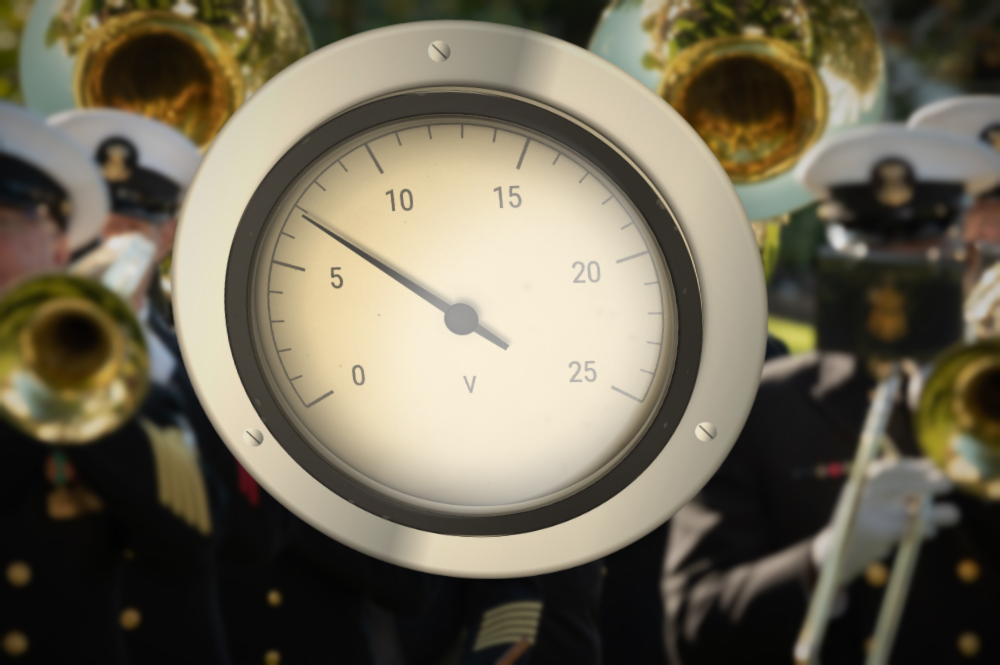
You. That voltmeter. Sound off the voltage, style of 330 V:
7 V
